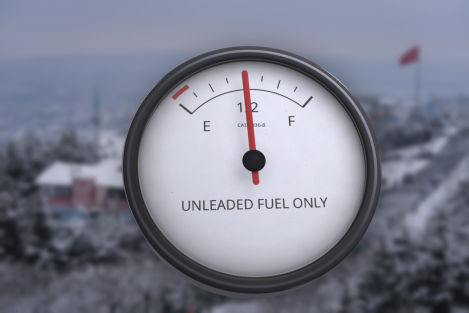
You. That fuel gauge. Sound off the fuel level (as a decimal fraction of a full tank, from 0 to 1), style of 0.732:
0.5
